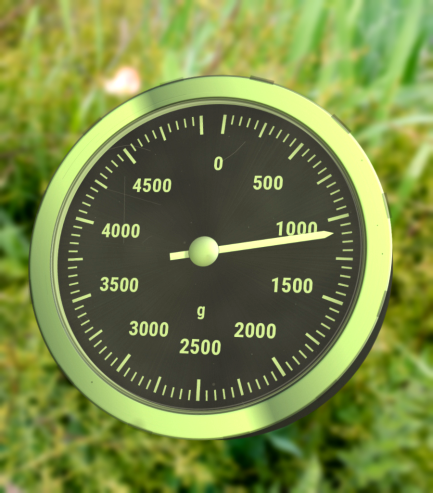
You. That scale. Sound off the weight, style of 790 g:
1100 g
